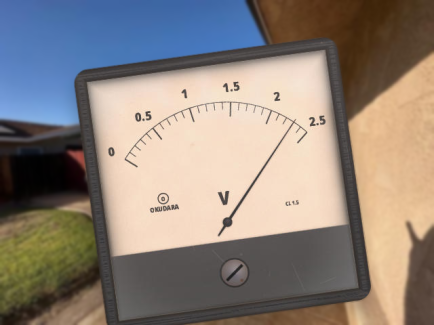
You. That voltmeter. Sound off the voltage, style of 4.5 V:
2.3 V
